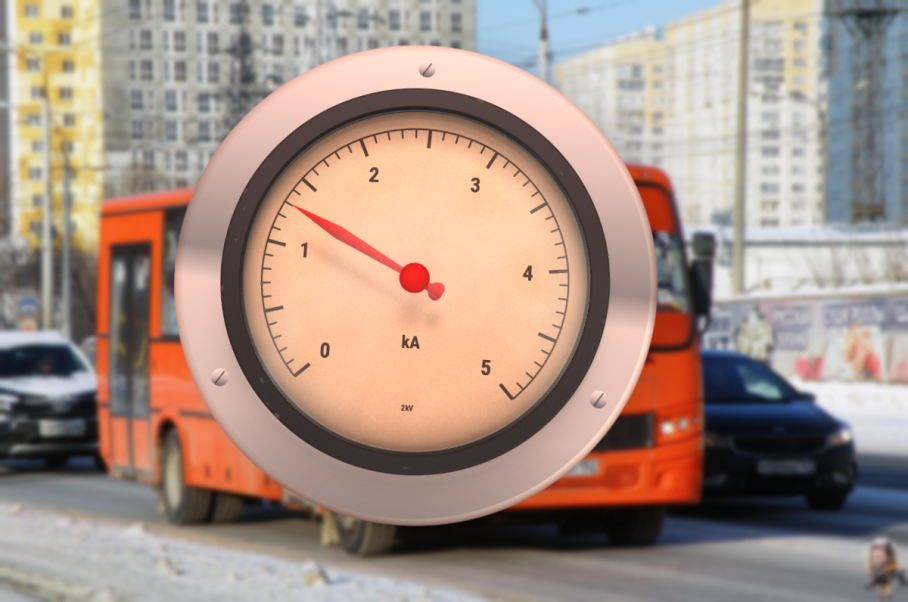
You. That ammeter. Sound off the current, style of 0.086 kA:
1.3 kA
